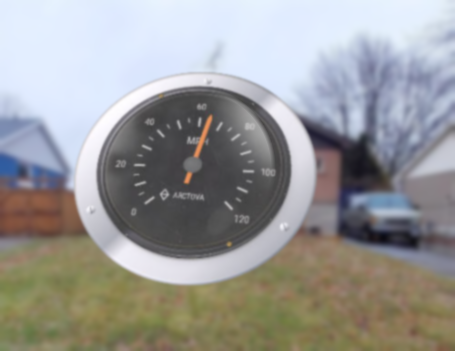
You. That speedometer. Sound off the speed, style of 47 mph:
65 mph
